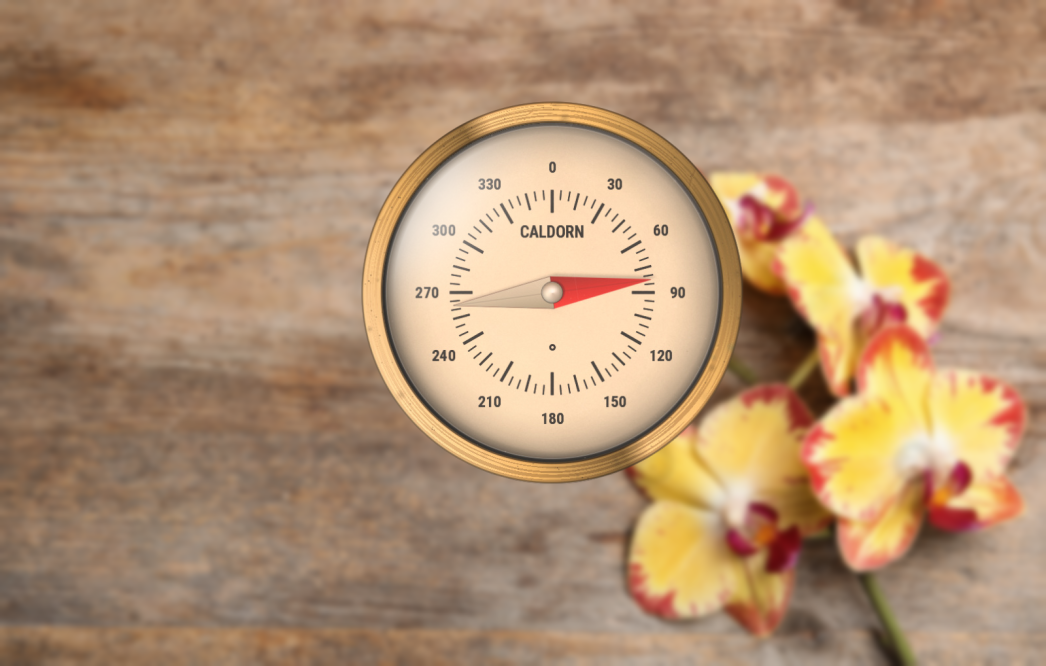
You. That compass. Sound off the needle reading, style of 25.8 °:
82.5 °
